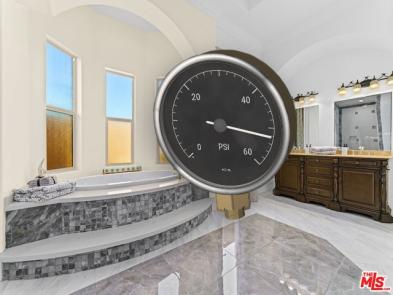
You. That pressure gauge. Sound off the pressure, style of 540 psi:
52 psi
